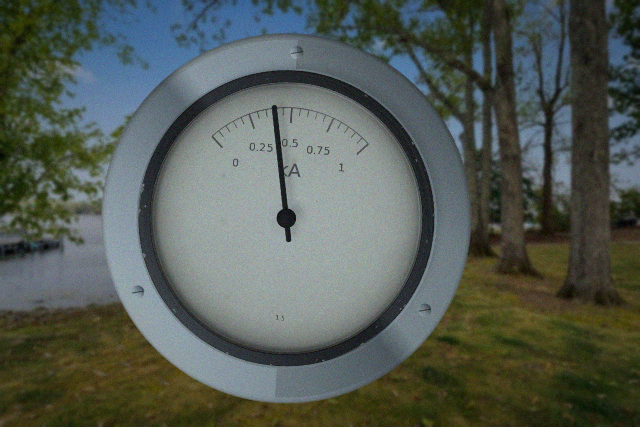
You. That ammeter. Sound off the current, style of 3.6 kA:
0.4 kA
